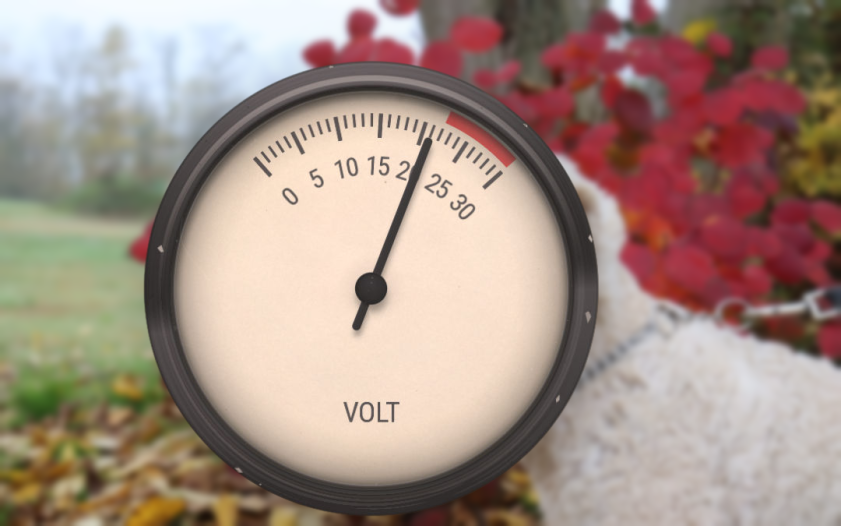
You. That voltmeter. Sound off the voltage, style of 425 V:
21 V
